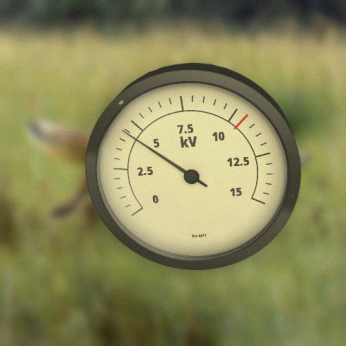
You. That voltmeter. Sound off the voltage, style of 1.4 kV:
4.5 kV
